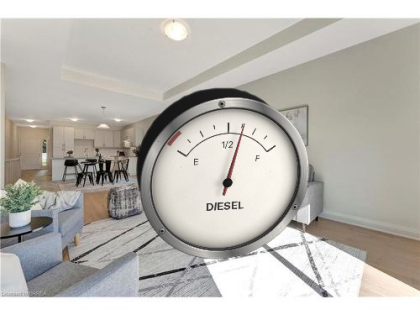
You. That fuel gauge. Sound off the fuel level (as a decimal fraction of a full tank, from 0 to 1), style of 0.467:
0.625
